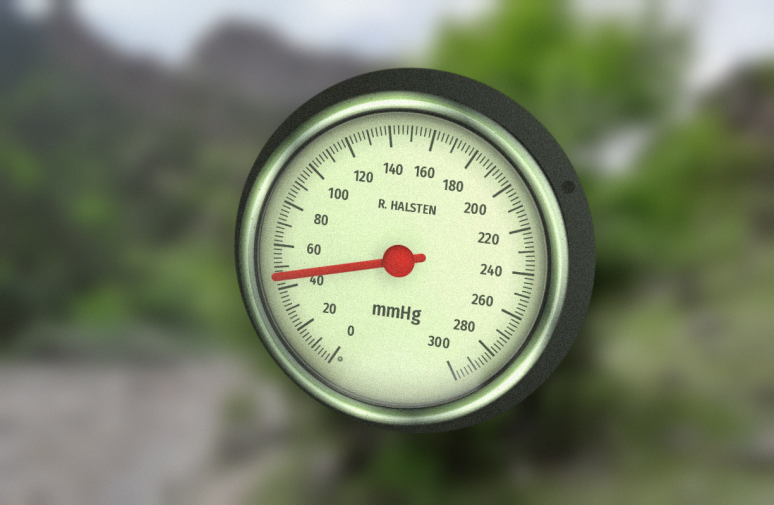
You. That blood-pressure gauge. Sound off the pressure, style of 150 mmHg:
46 mmHg
